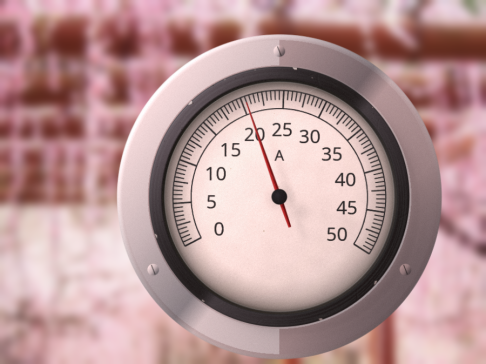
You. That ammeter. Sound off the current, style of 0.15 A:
20.5 A
